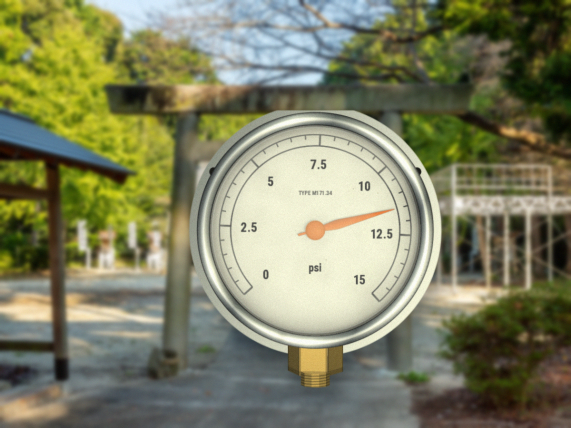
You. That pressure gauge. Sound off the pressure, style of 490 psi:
11.5 psi
